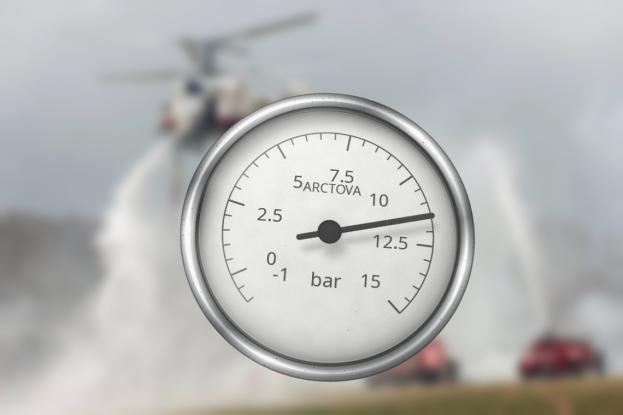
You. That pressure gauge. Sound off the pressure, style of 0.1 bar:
11.5 bar
